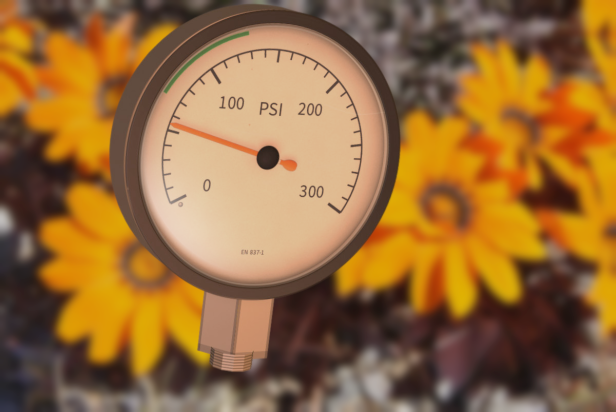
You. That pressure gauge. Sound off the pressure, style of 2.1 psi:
55 psi
